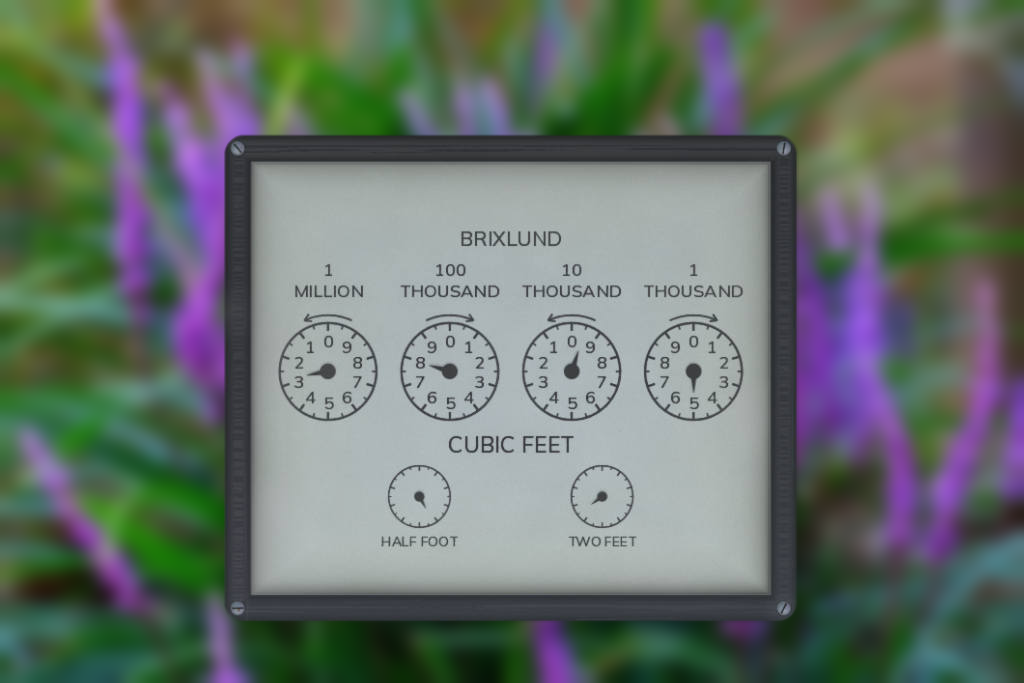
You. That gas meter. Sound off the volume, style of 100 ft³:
279500 ft³
